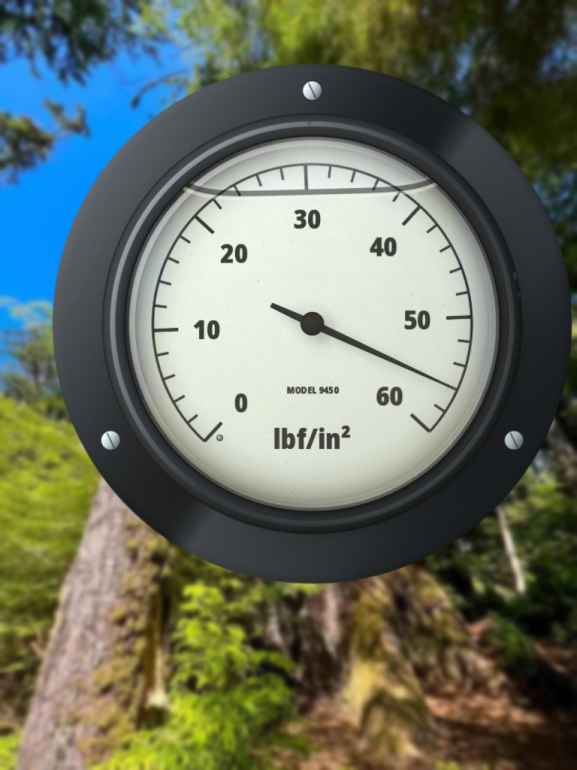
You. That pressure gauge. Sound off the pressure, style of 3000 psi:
56 psi
